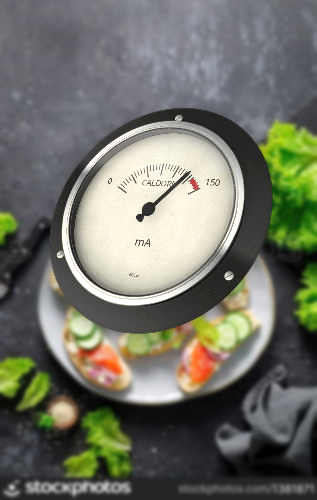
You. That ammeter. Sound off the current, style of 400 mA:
125 mA
